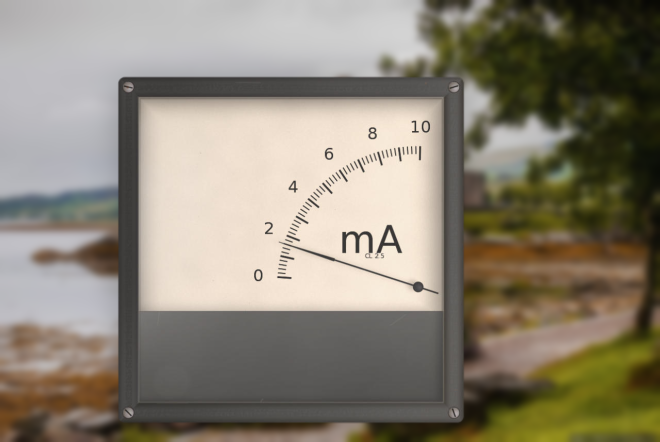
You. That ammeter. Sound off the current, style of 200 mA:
1.6 mA
